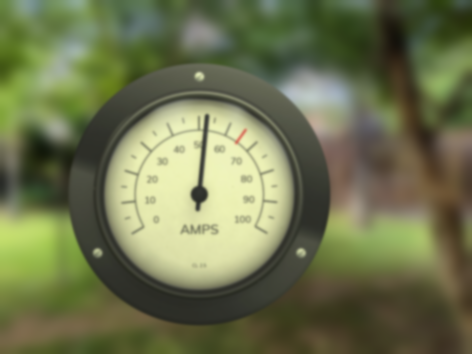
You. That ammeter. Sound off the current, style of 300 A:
52.5 A
